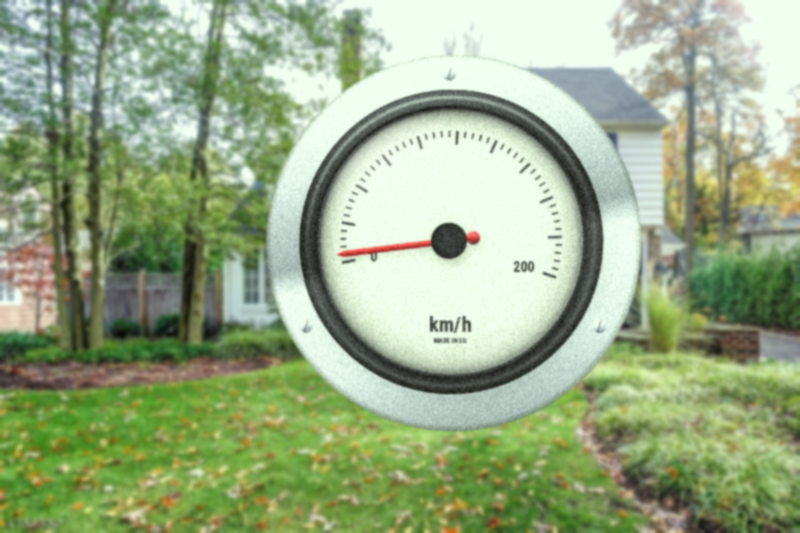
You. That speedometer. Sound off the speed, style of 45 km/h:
4 km/h
